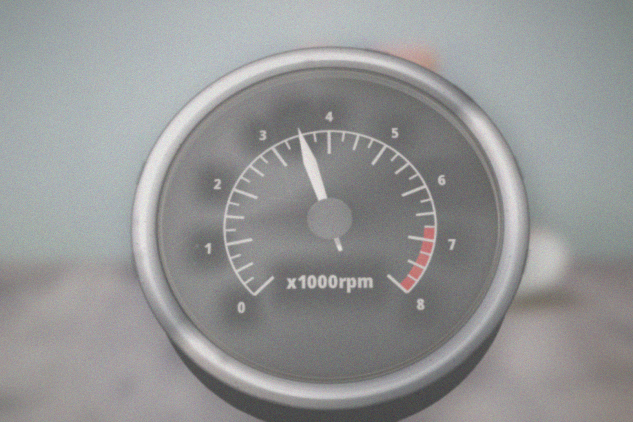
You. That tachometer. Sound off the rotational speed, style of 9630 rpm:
3500 rpm
